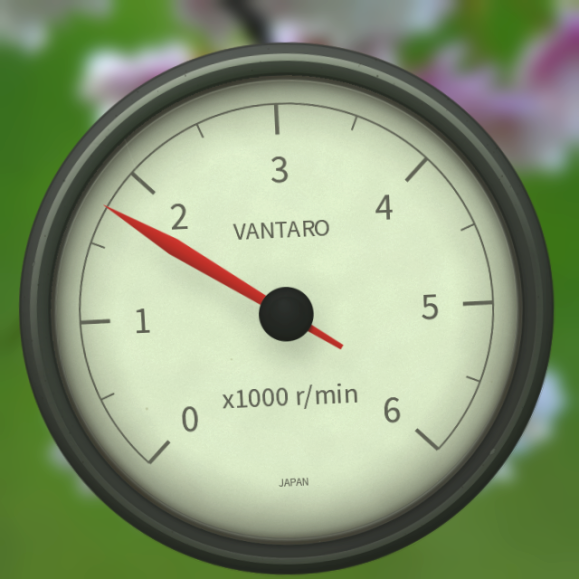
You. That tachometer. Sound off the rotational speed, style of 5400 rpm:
1750 rpm
